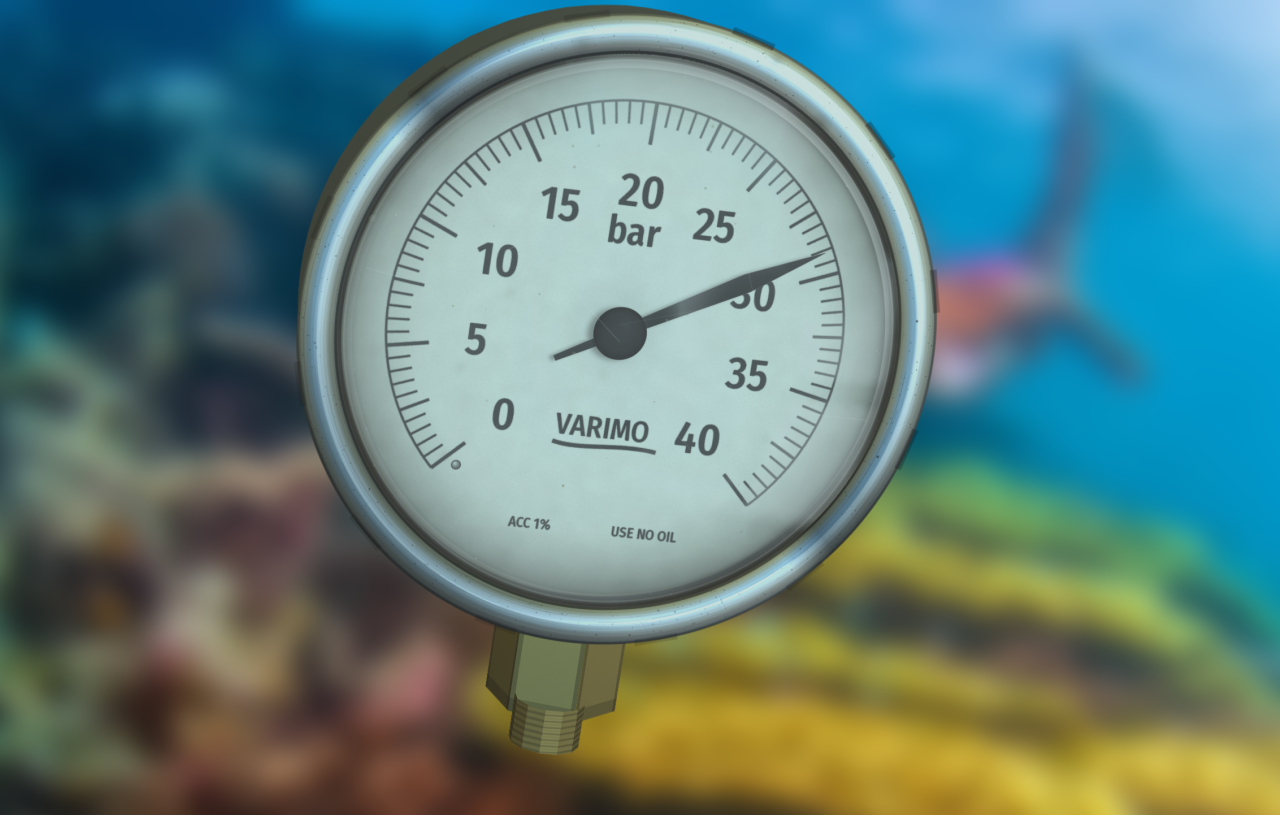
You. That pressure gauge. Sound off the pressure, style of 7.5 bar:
29 bar
